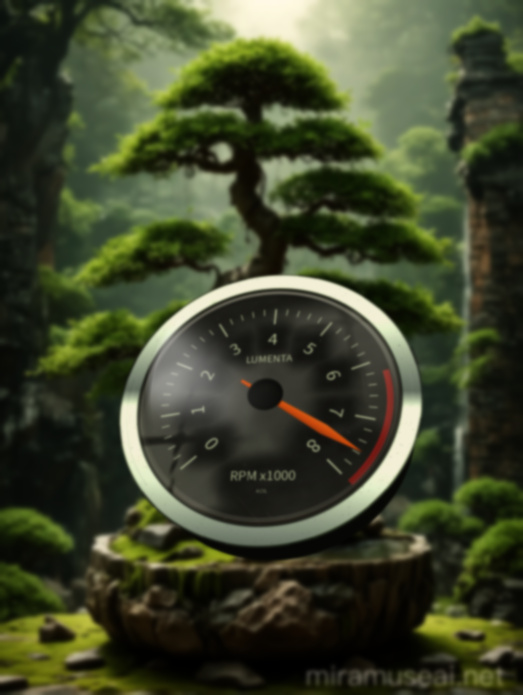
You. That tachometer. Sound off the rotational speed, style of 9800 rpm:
7600 rpm
